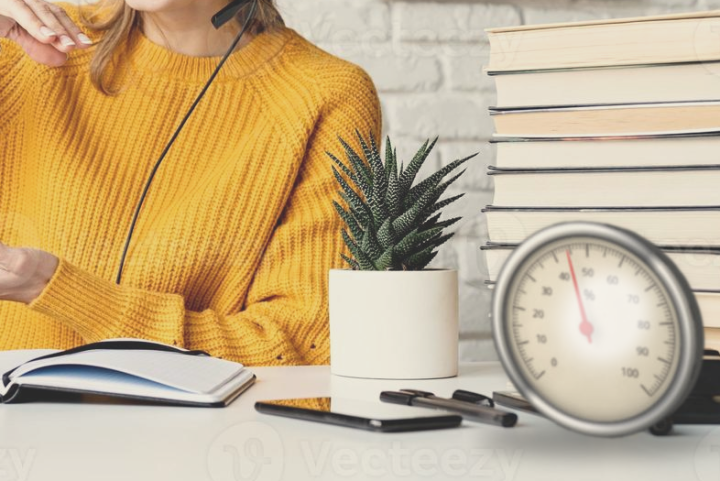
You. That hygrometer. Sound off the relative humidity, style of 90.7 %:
45 %
